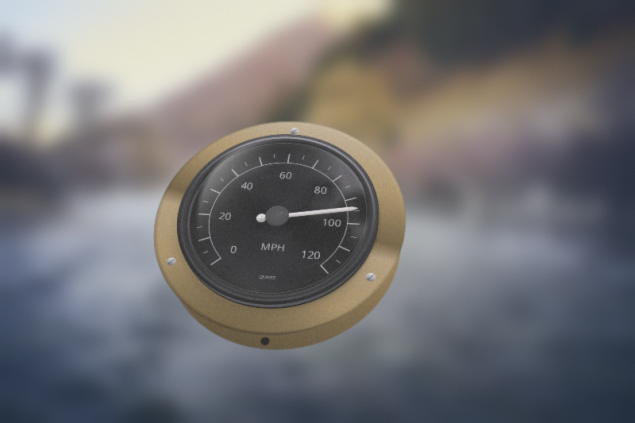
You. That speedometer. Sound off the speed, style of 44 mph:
95 mph
